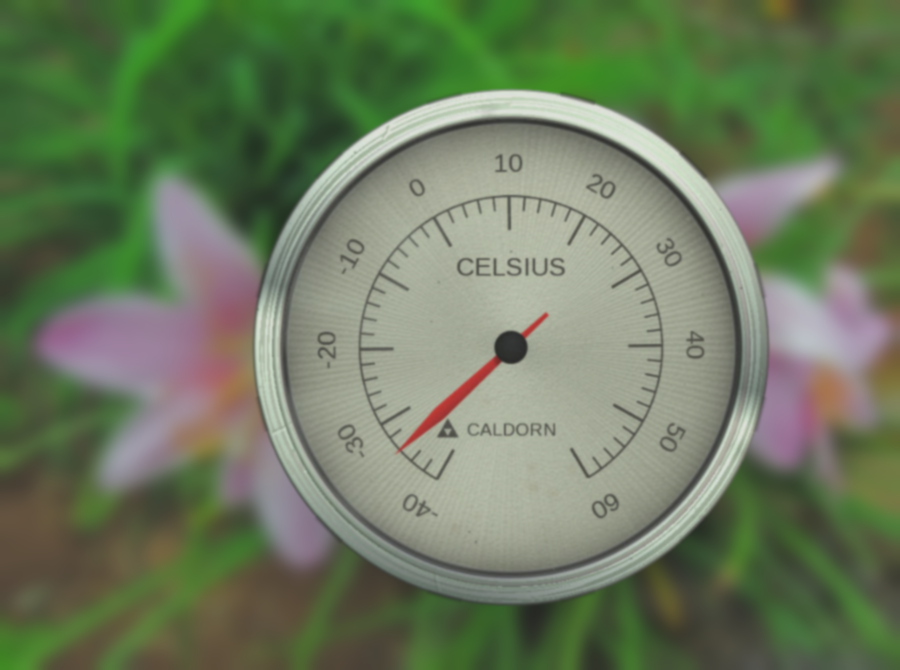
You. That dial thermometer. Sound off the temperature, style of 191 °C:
-34 °C
